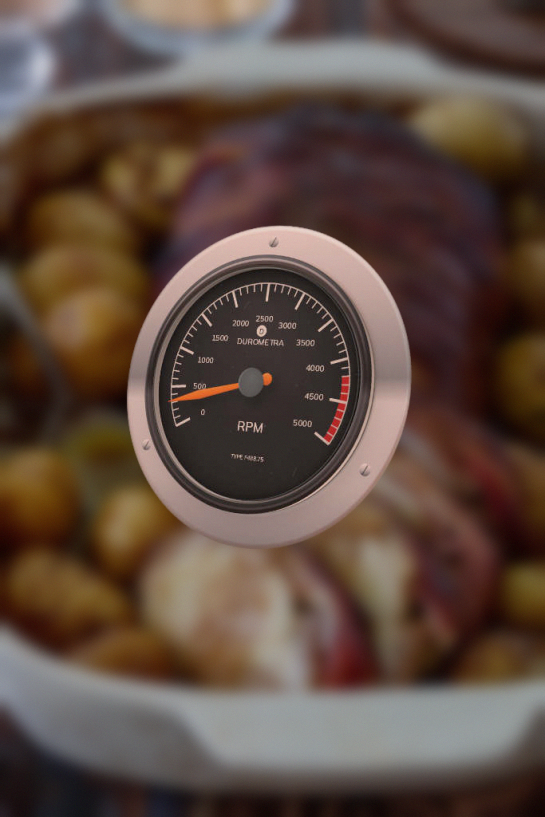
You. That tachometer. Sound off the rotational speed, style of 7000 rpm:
300 rpm
